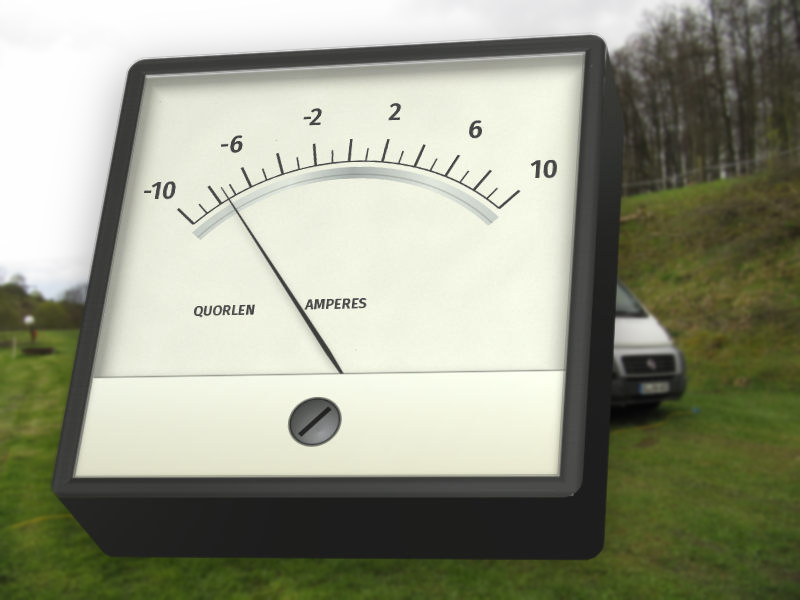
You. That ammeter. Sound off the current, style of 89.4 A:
-7.5 A
